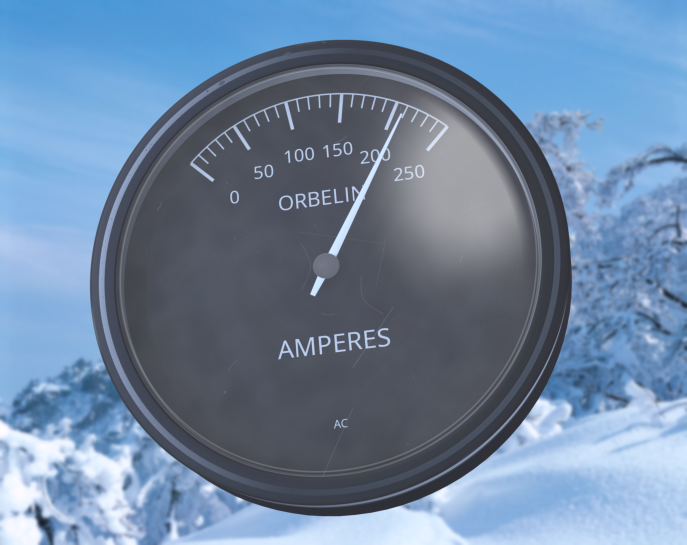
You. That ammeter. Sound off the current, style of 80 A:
210 A
